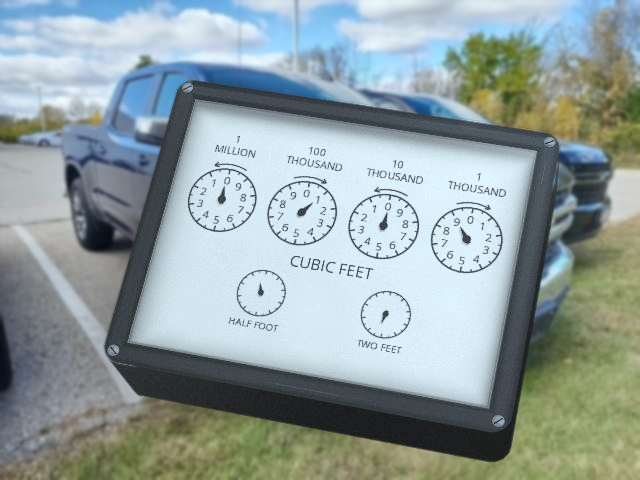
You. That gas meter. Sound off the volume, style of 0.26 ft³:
9900 ft³
